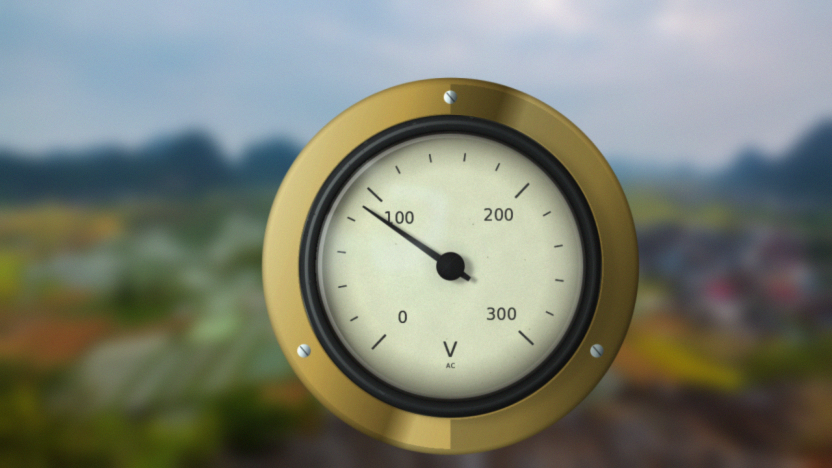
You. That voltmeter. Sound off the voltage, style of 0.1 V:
90 V
